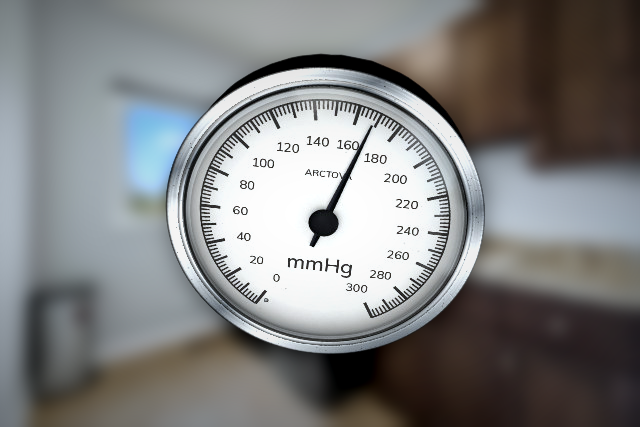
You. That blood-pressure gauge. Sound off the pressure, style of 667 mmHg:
168 mmHg
